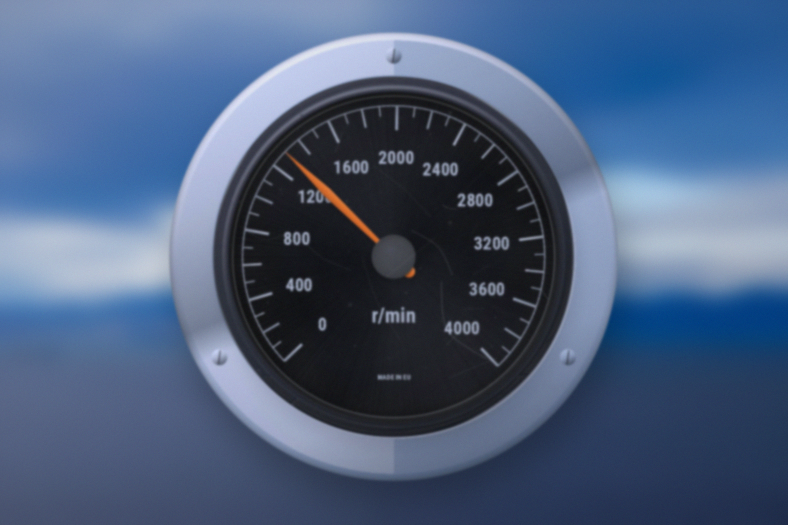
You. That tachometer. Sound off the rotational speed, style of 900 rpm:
1300 rpm
